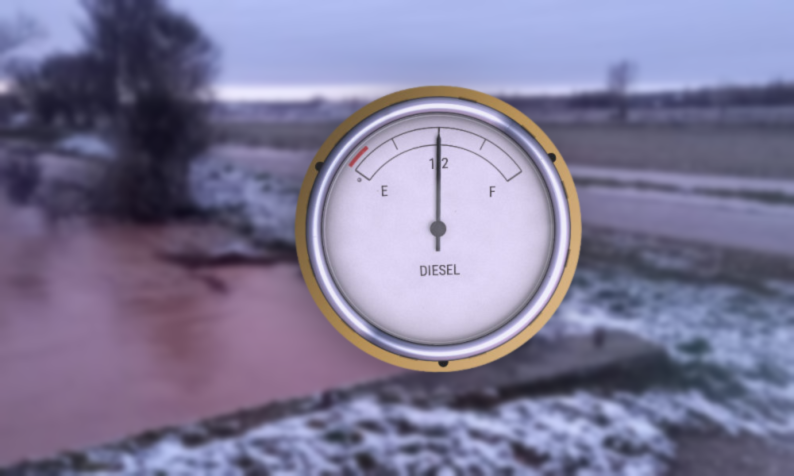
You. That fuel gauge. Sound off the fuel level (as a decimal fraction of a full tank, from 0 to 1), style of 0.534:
0.5
